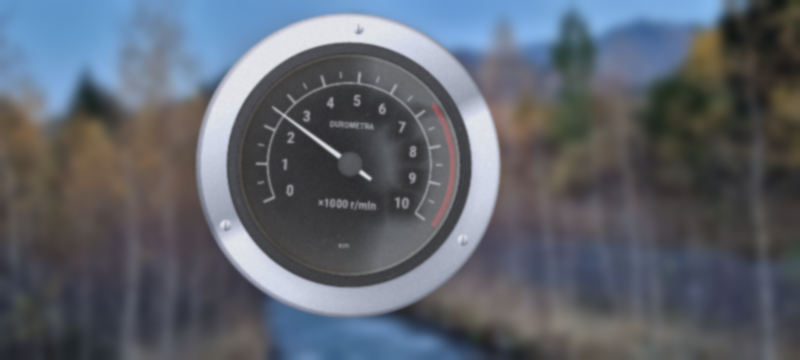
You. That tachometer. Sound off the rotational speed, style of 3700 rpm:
2500 rpm
